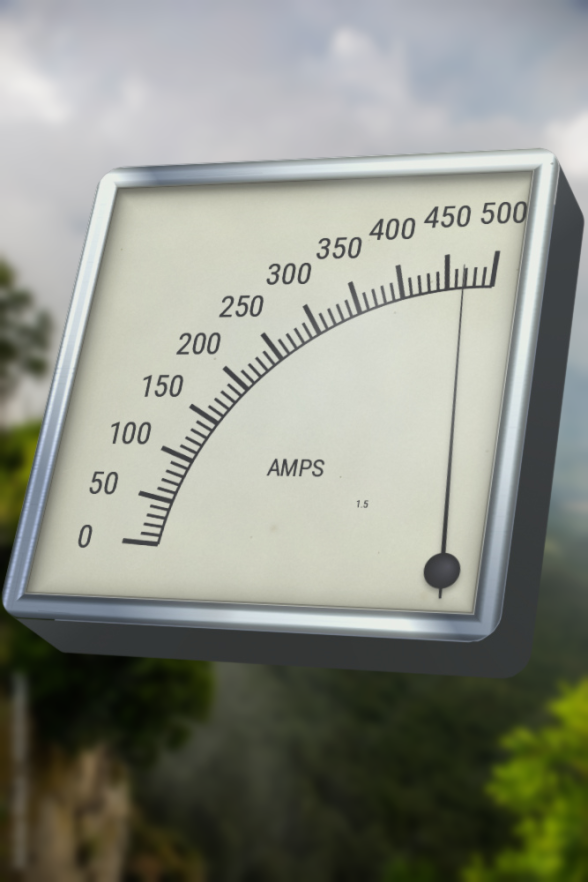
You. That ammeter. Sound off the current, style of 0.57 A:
470 A
